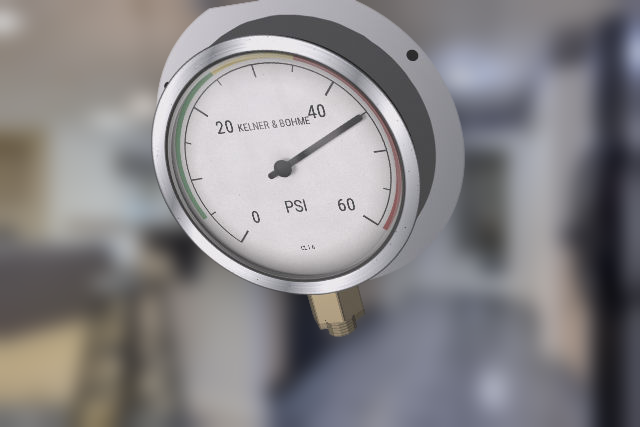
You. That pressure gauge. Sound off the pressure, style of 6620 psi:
45 psi
